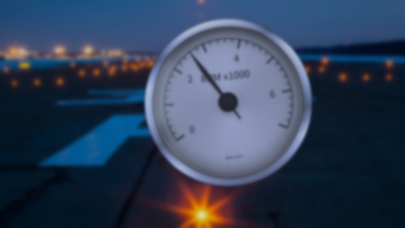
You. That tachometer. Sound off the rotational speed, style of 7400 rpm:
2600 rpm
